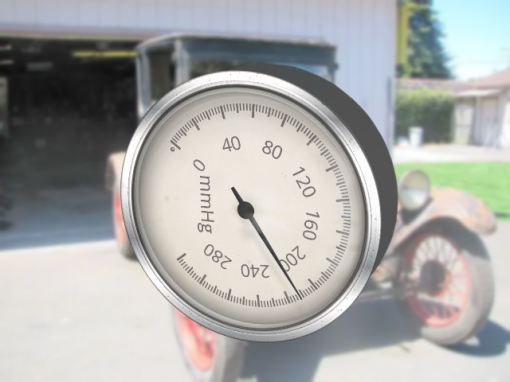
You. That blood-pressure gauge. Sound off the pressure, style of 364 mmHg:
210 mmHg
